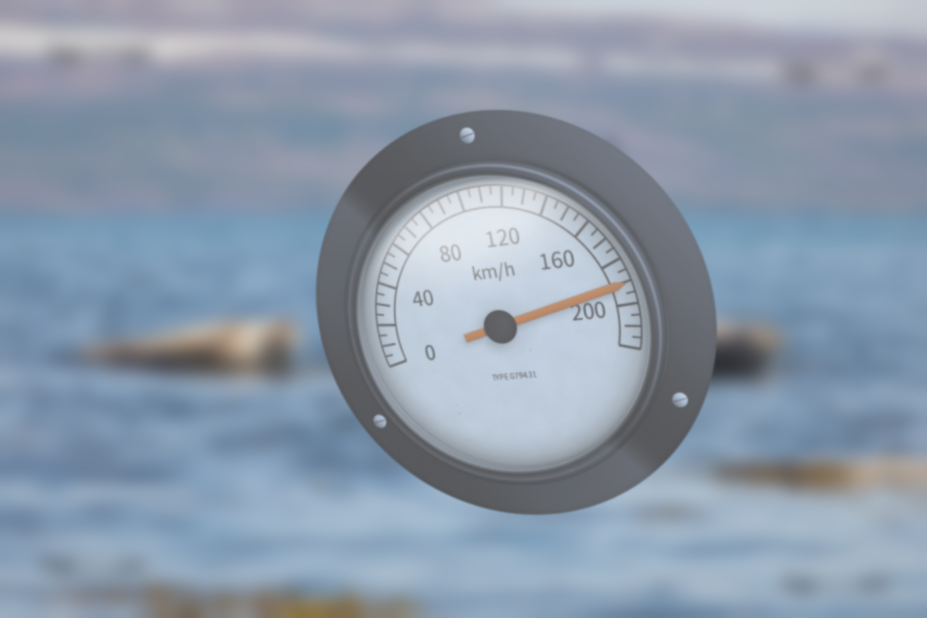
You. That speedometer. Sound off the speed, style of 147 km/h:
190 km/h
